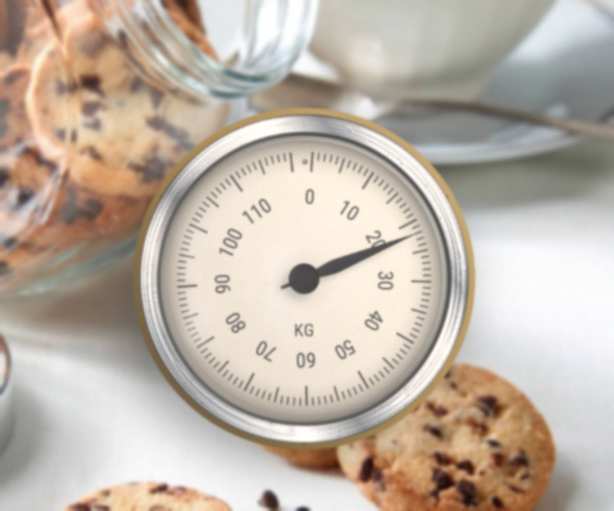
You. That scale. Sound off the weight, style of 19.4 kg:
22 kg
